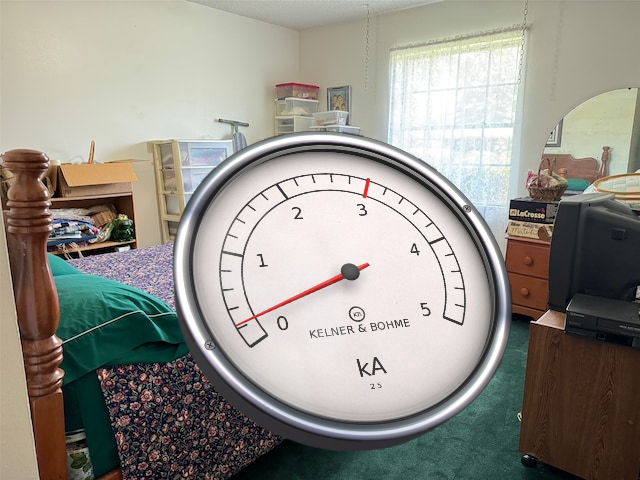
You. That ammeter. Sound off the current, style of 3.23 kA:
0.2 kA
